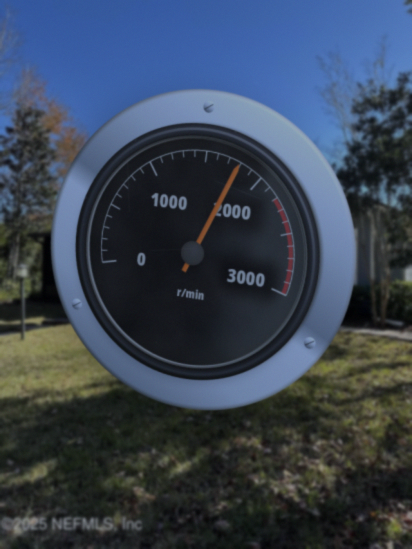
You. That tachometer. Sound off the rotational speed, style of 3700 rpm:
1800 rpm
